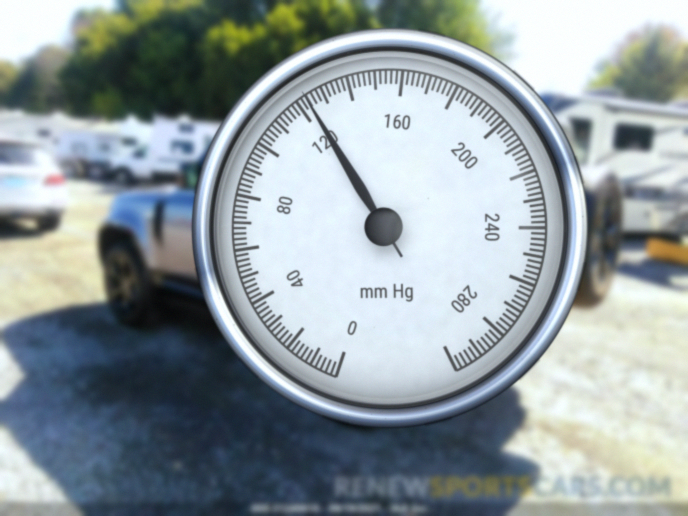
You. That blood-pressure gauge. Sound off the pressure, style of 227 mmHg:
124 mmHg
